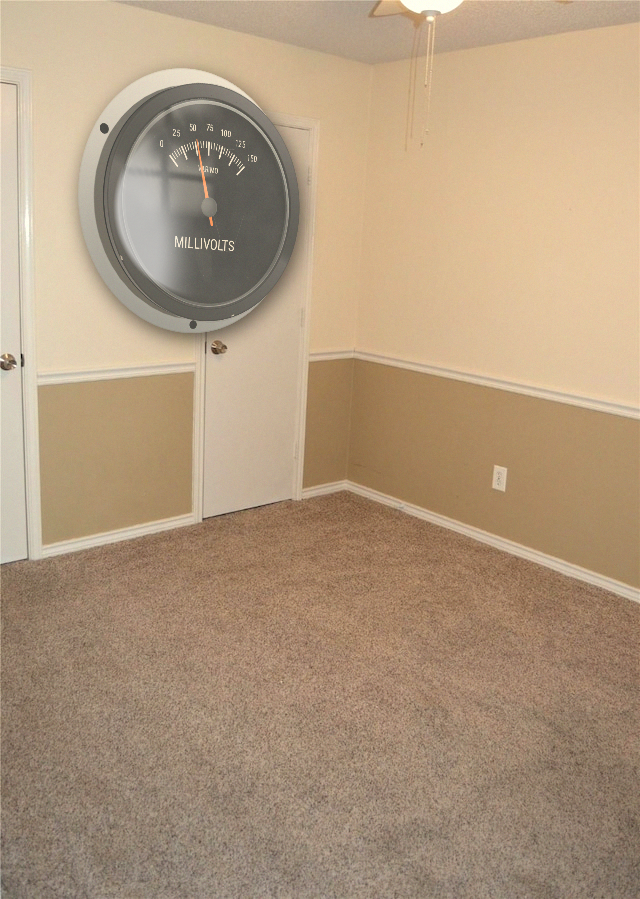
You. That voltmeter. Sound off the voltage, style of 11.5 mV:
50 mV
